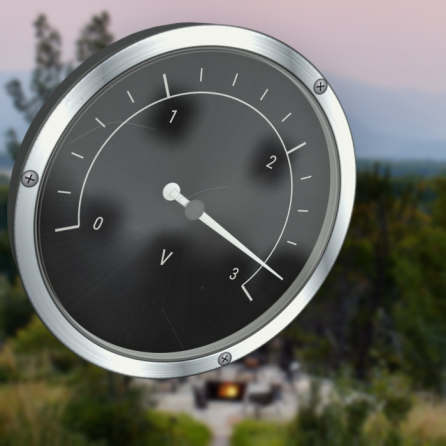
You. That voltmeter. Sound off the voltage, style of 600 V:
2.8 V
